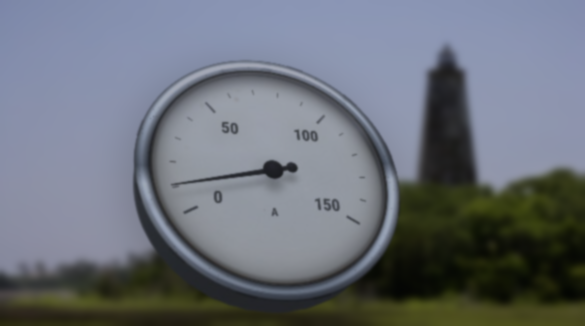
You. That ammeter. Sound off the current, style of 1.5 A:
10 A
